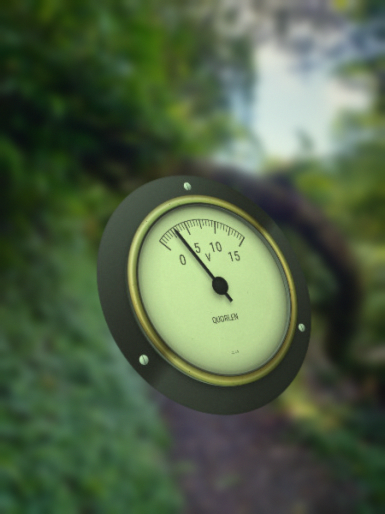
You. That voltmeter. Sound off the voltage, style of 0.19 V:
2.5 V
